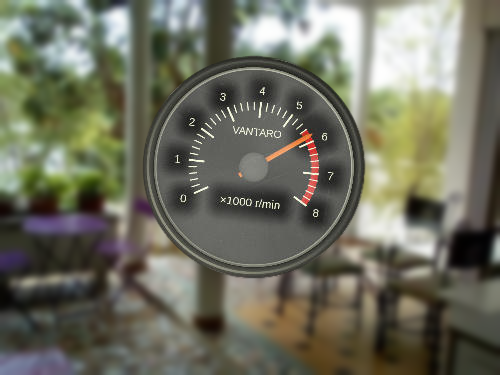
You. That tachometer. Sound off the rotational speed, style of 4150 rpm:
5800 rpm
